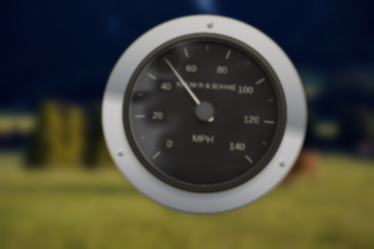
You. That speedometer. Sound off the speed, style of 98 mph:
50 mph
